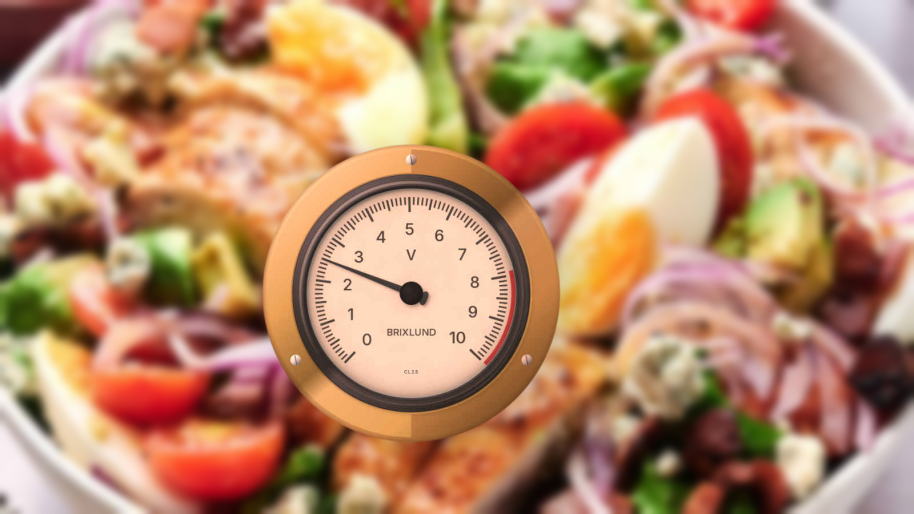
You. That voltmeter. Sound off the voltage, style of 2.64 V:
2.5 V
